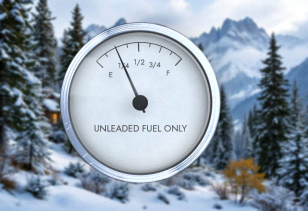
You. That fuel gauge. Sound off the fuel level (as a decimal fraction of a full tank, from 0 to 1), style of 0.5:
0.25
